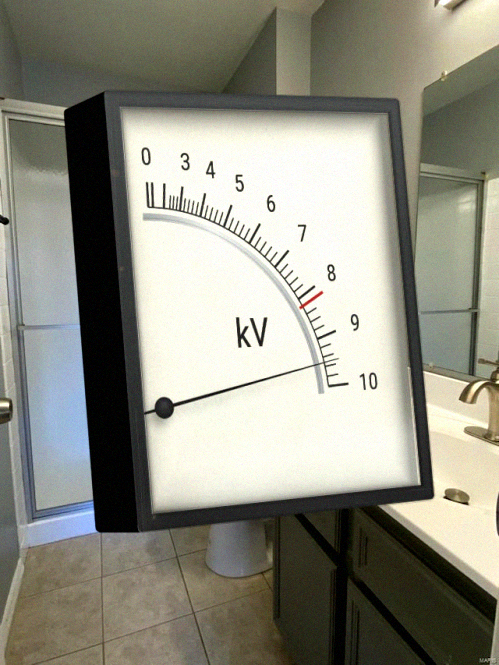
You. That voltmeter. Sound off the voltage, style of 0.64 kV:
9.5 kV
